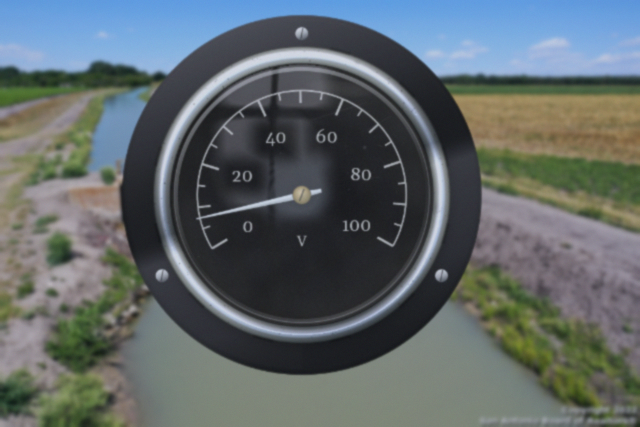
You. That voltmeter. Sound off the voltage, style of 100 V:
7.5 V
